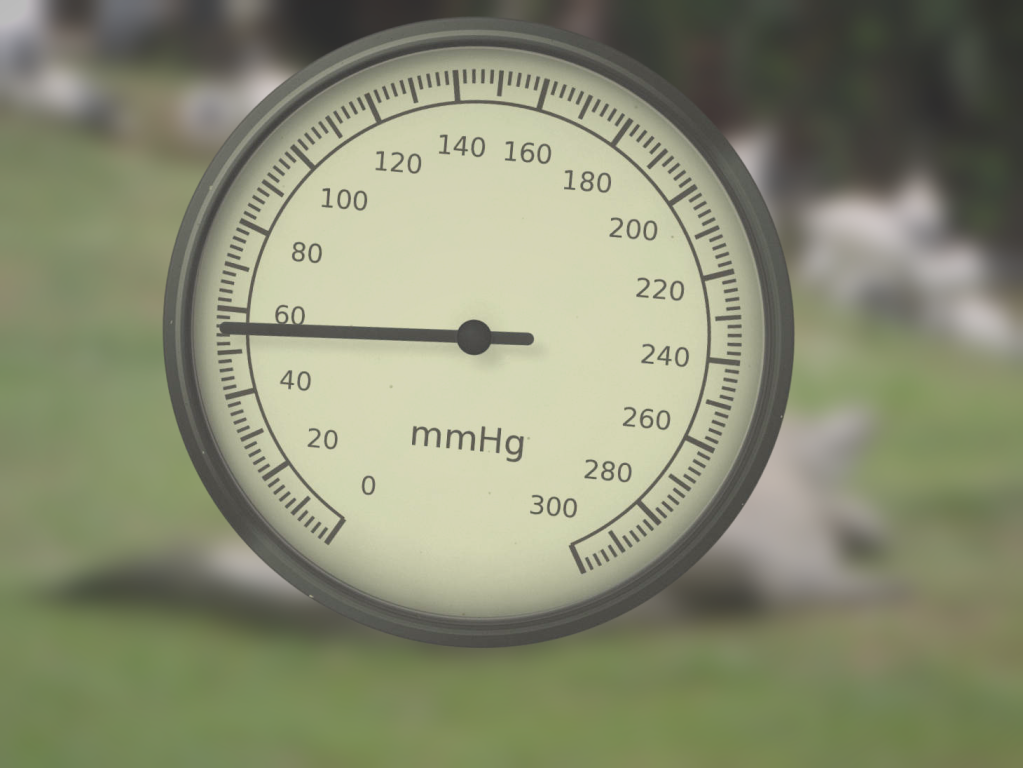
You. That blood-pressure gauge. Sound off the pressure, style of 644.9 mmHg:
56 mmHg
